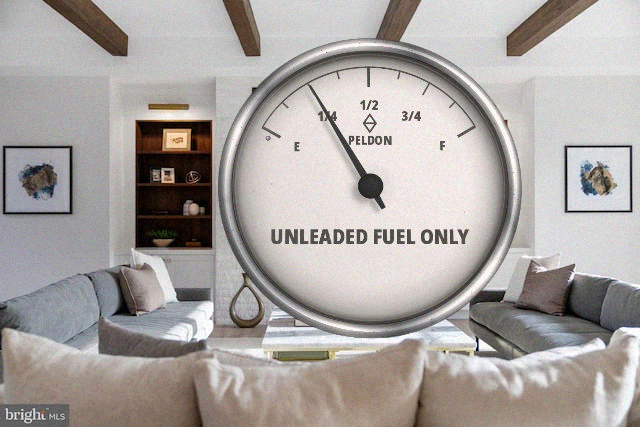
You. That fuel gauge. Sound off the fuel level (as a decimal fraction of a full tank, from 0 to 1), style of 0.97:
0.25
